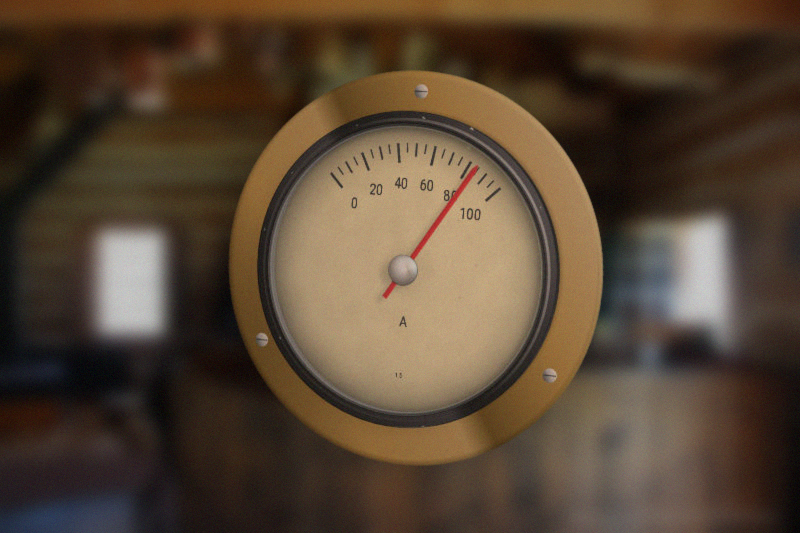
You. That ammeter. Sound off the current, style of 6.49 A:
85 A
